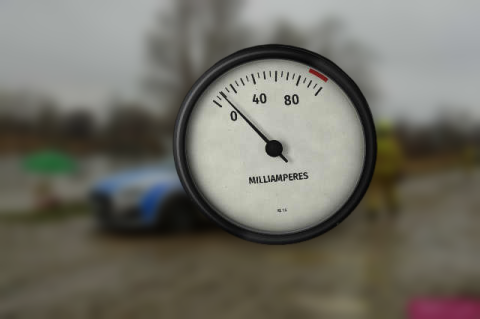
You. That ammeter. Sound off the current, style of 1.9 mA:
10 mA
